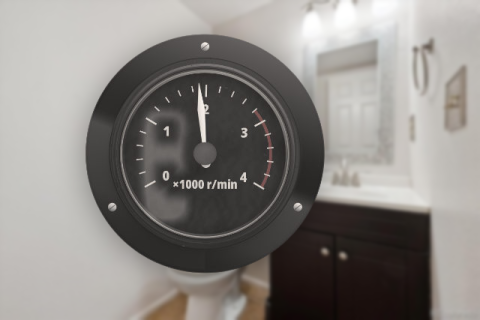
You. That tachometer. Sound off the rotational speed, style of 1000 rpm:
1900 rpm
